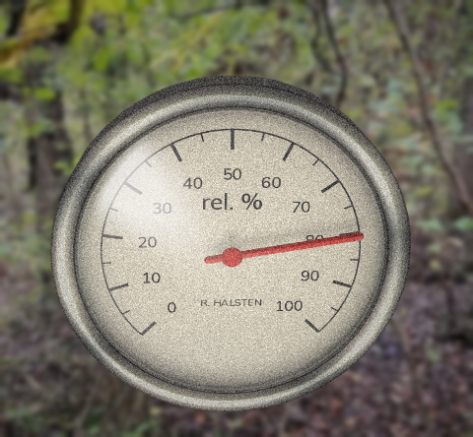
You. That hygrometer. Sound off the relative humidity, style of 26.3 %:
80 %
